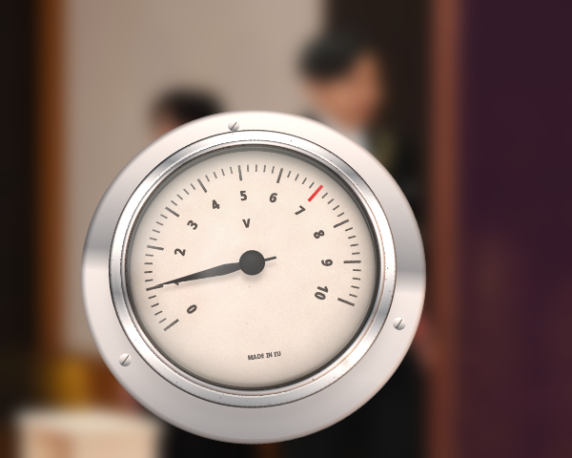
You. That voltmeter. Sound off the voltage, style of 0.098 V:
1 V
